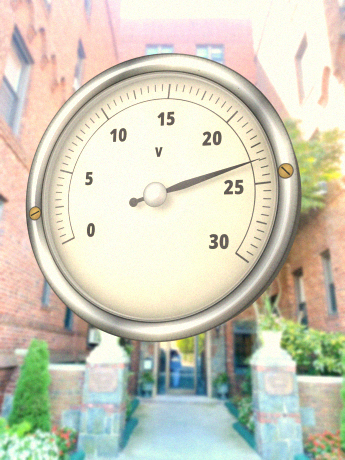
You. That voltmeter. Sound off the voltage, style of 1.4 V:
23.5 V
